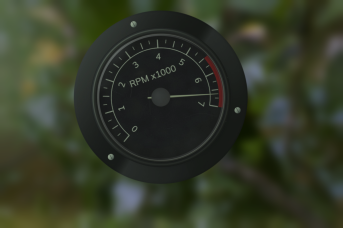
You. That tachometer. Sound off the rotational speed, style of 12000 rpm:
6625 rpm
